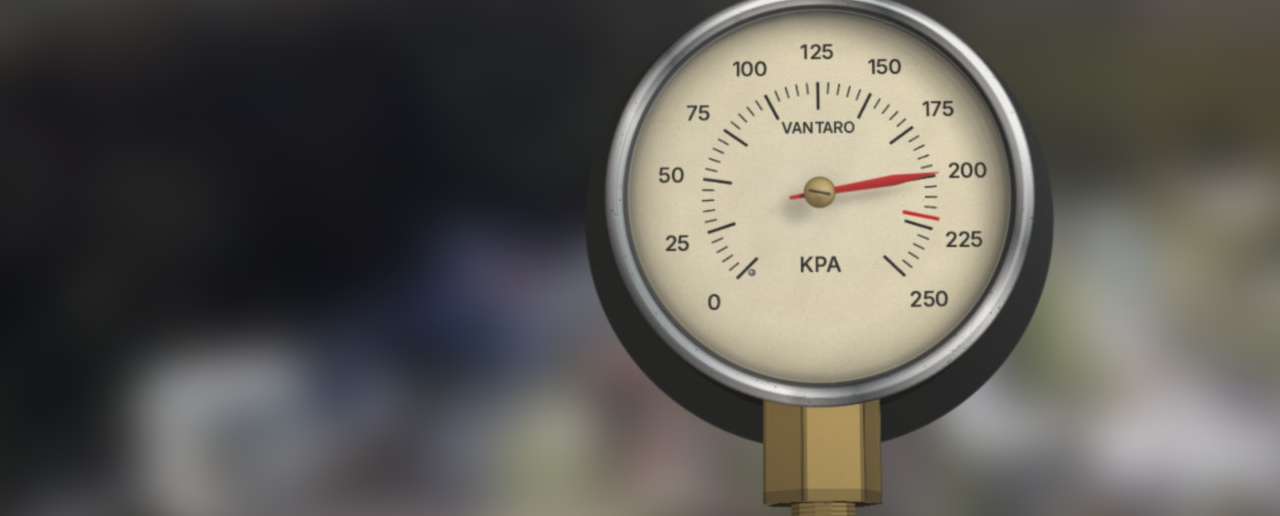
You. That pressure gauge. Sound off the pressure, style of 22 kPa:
200 kPa
